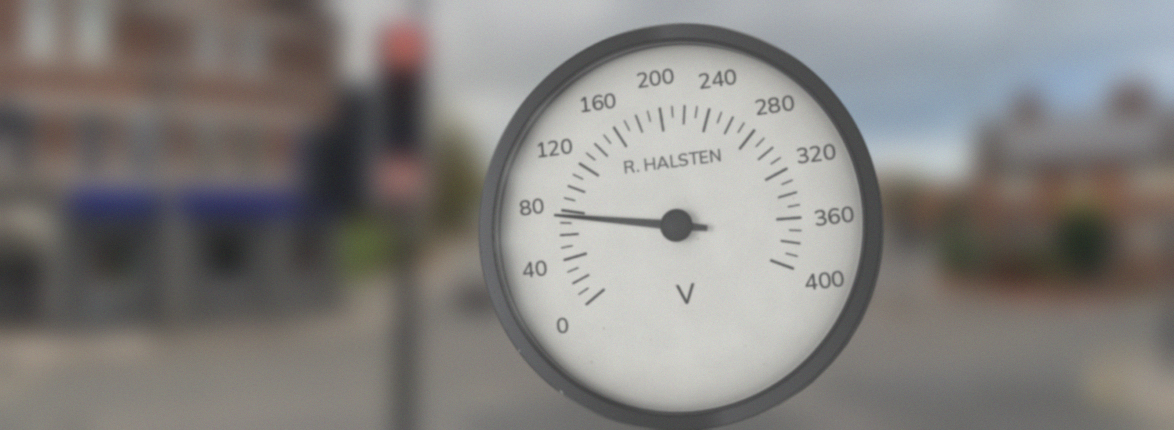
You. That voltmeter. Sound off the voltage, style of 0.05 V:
75 V
